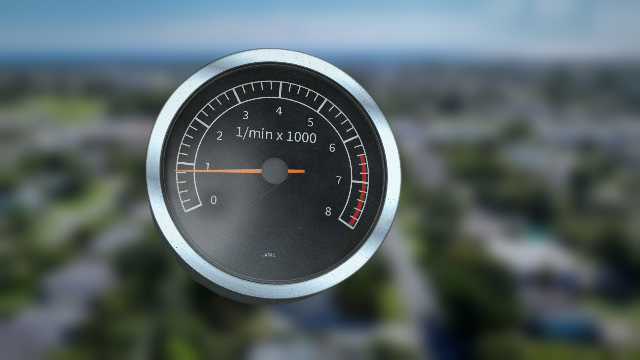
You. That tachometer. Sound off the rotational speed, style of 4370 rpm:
800 rpm
